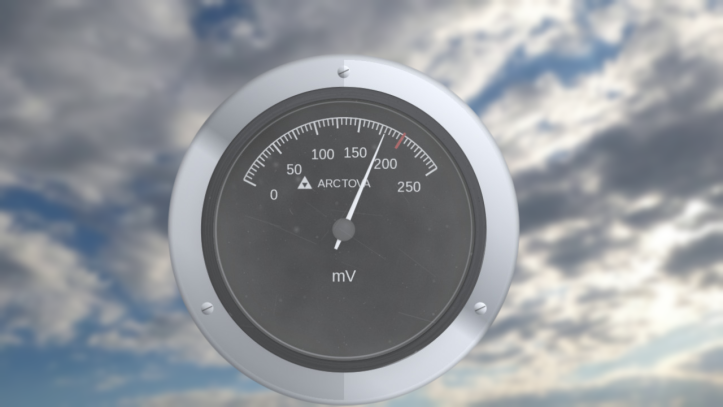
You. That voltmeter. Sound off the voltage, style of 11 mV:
180 mV
